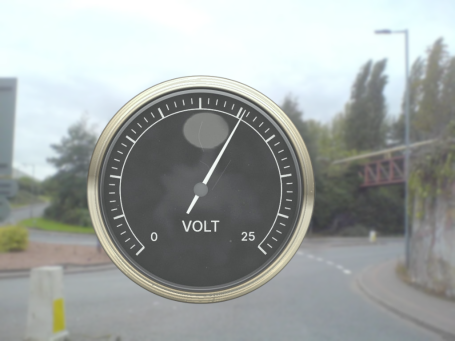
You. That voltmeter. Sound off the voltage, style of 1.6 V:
15.25 V
